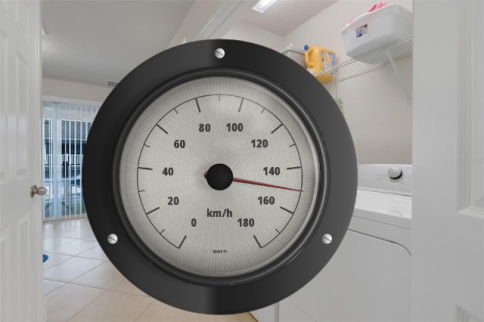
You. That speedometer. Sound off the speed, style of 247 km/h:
150 km/h
